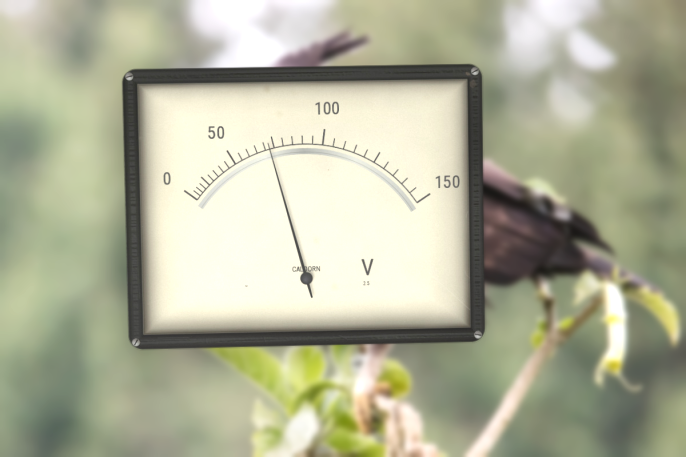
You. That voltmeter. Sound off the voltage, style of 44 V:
72.5 V
